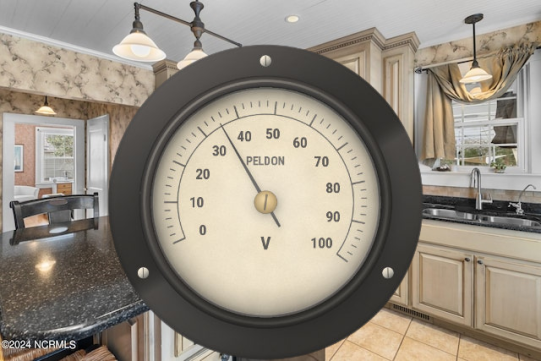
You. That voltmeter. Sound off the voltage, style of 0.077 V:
35 V
